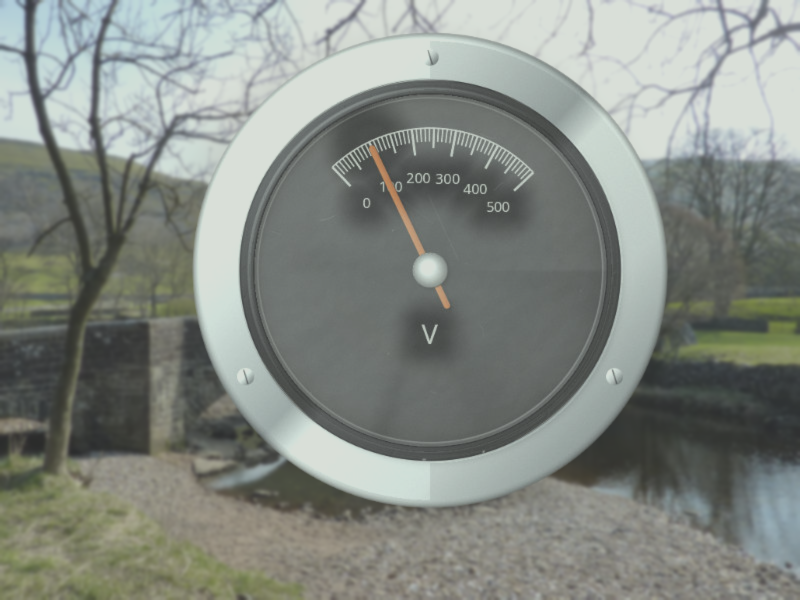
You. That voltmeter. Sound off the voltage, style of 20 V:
100 V
